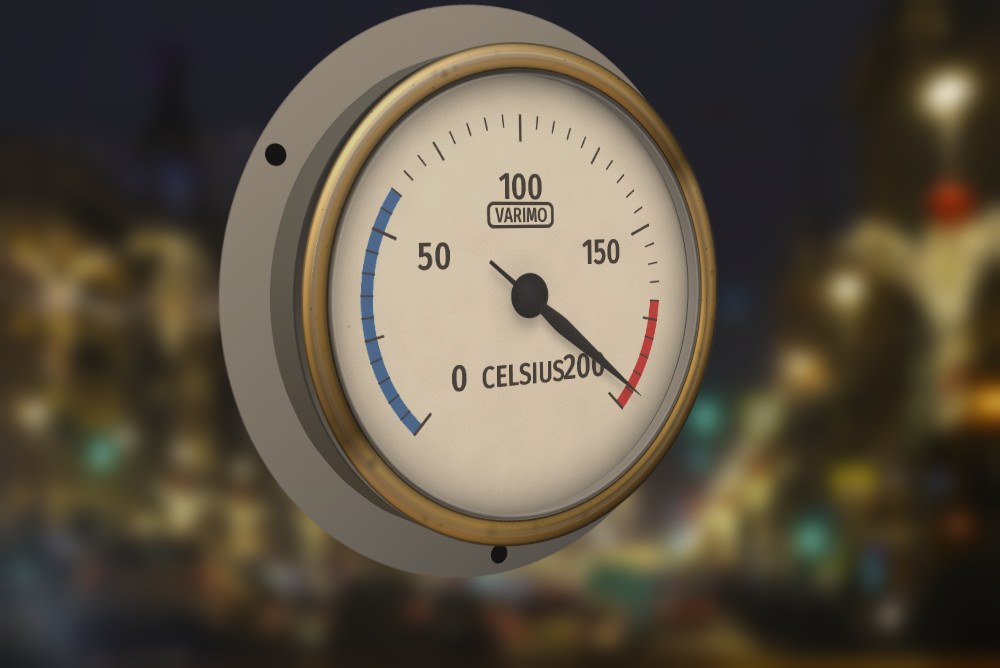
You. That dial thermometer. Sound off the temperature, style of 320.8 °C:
195 °C
